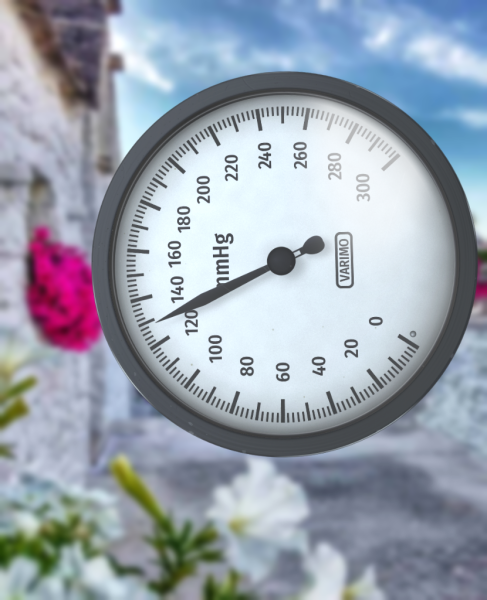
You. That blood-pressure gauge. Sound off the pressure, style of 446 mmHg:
128 mmHg
